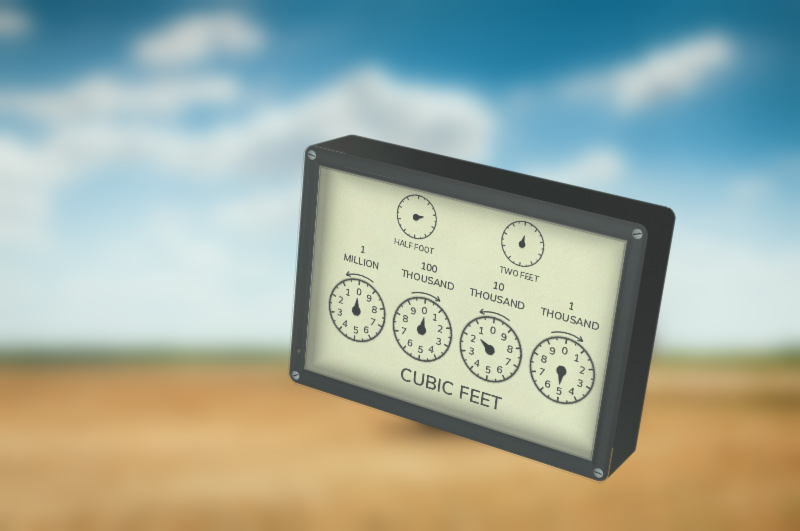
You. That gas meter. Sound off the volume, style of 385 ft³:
1500 ft³
